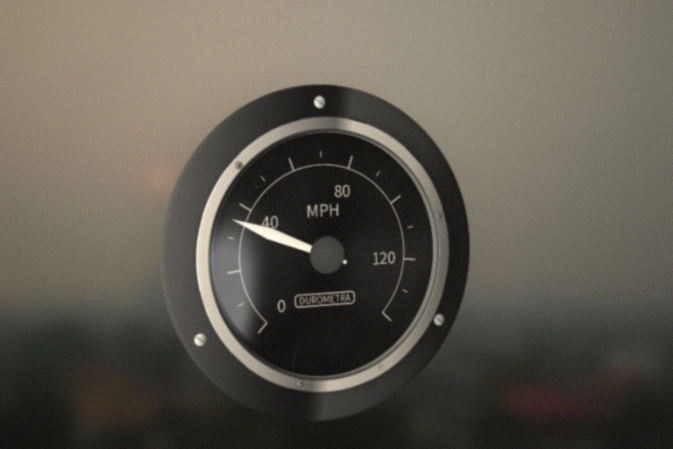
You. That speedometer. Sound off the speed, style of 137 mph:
35 mph
